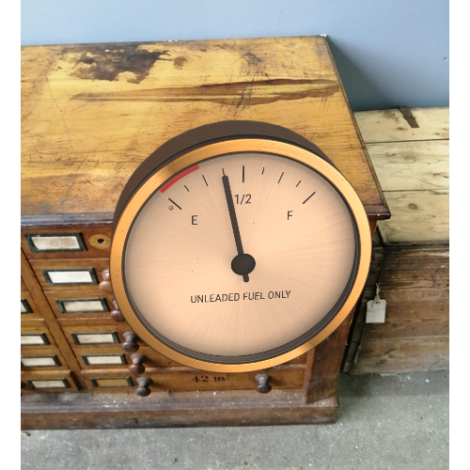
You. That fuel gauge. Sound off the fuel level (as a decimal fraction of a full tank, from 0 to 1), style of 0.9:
0.375
